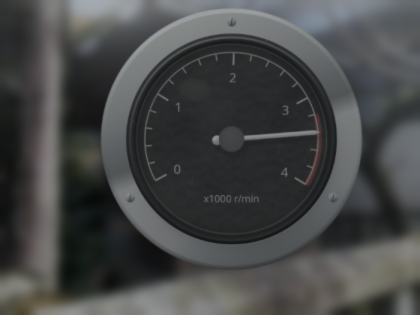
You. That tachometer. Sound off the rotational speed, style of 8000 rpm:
3400 rpm
